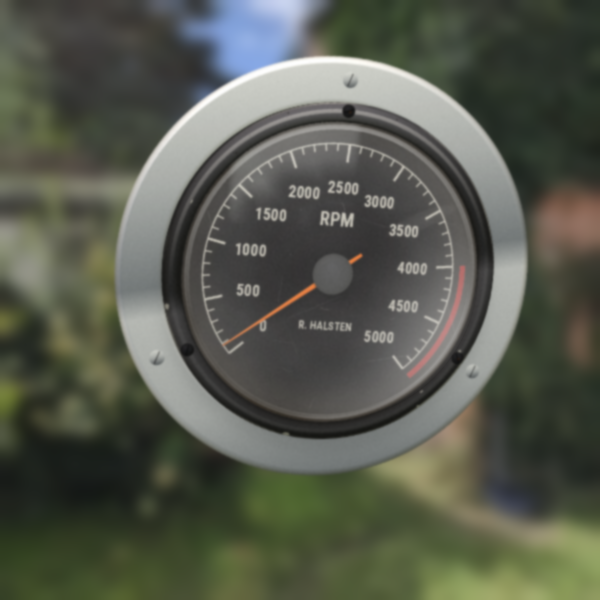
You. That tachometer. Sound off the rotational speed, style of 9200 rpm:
100 rpm
